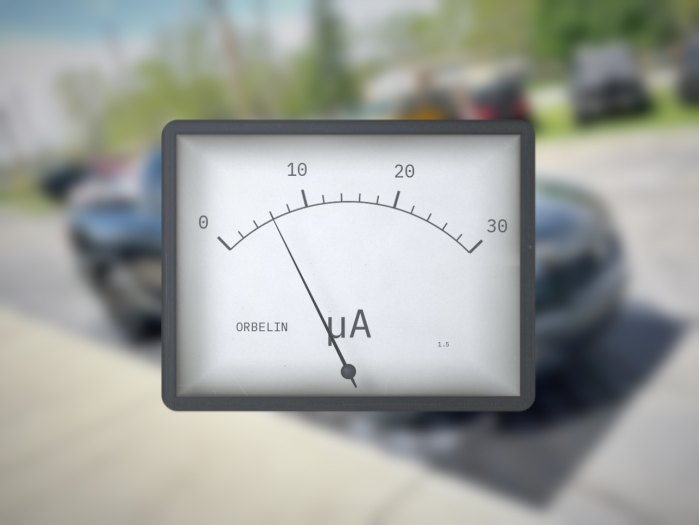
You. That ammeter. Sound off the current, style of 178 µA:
6 µA
